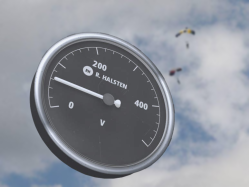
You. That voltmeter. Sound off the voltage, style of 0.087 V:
60 V
